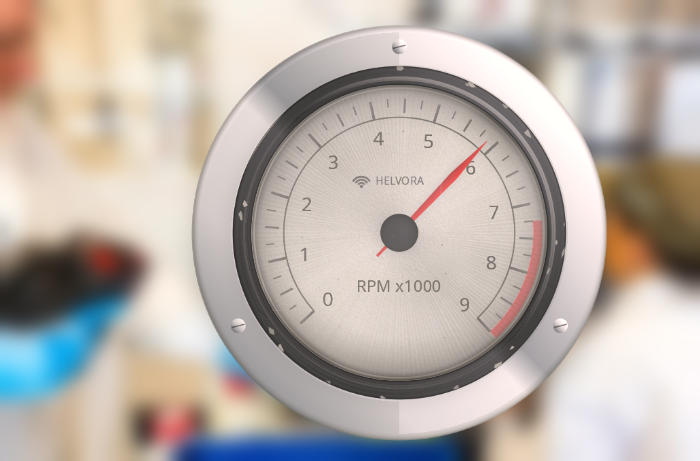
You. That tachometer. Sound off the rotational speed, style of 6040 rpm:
5875 rpm
